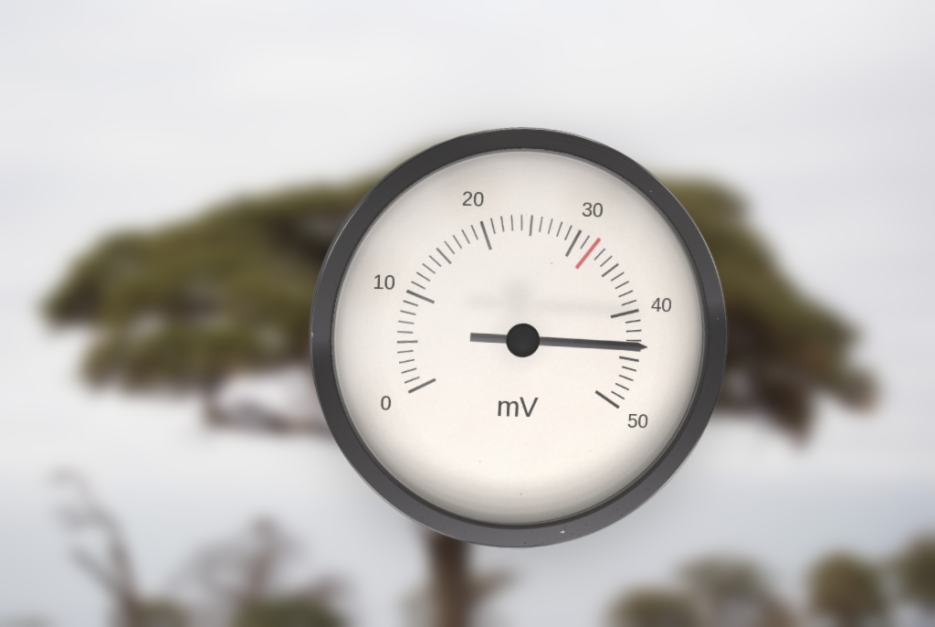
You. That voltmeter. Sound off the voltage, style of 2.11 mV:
43.5 mV
